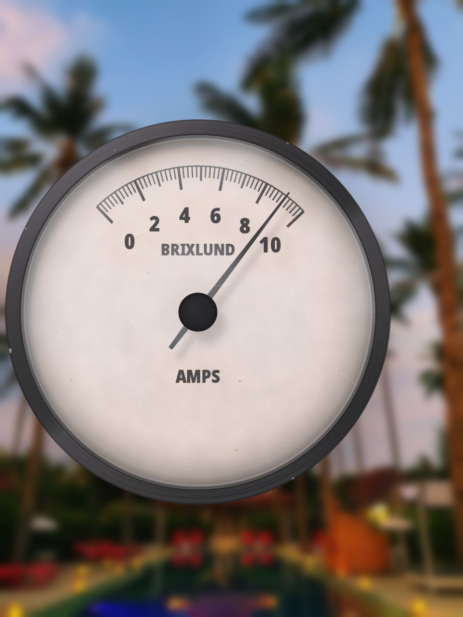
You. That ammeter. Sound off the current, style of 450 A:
9 A
